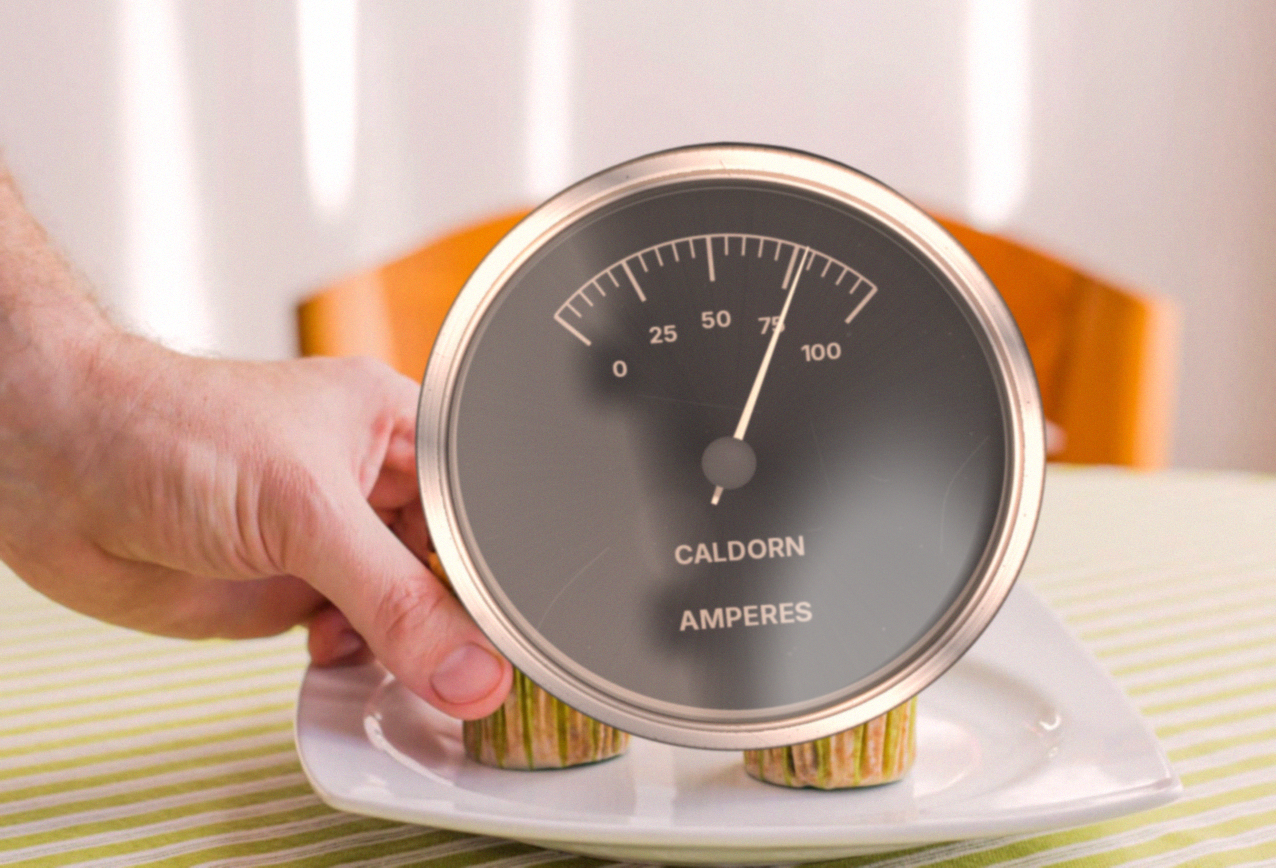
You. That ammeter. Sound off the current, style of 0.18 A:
77.5 A
